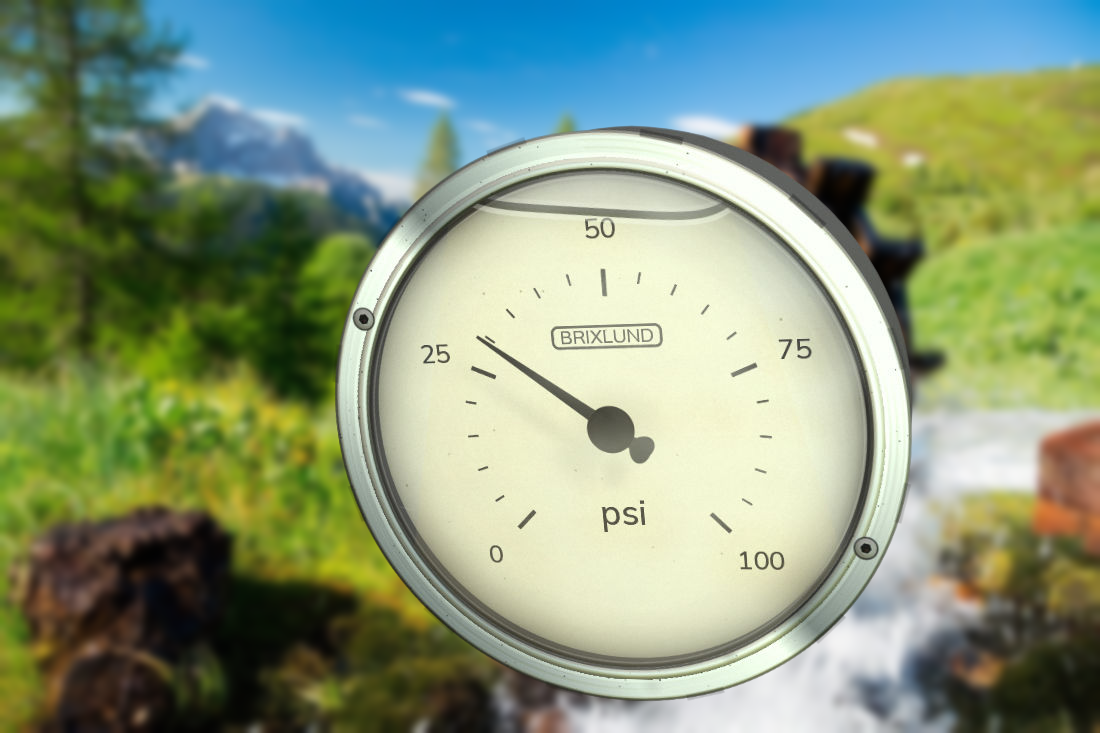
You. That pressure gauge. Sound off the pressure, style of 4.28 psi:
30 psi
